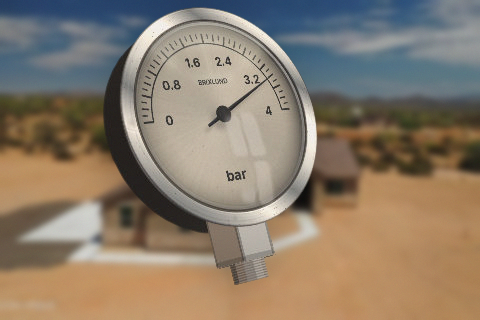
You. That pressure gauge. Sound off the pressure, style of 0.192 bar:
3.4 bar
